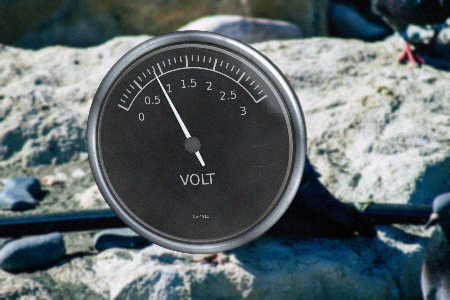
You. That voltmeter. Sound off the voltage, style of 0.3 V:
0.9 V
